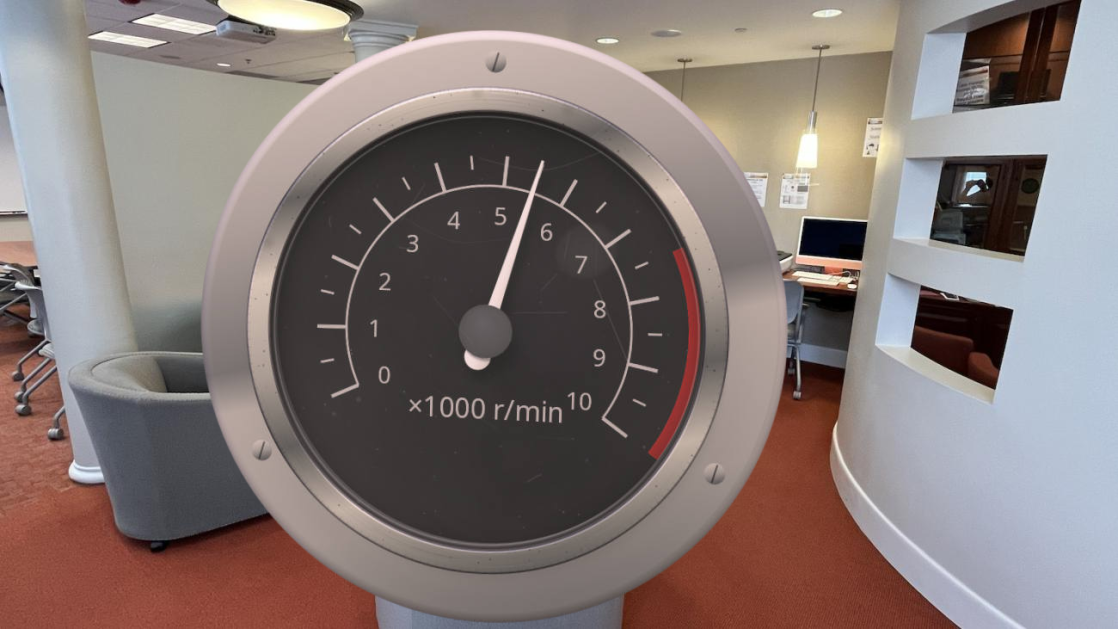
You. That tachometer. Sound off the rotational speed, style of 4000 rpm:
5500 rpm
